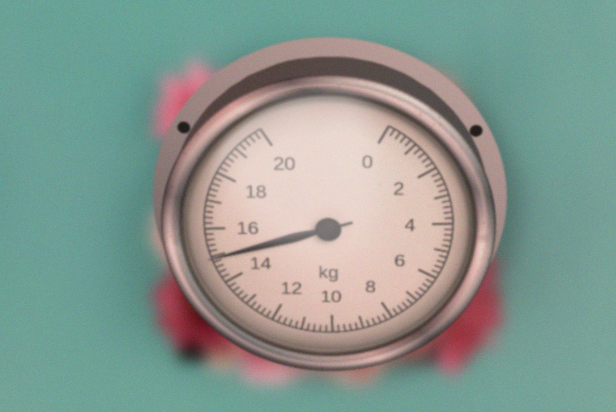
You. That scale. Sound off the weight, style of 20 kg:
15 kg
